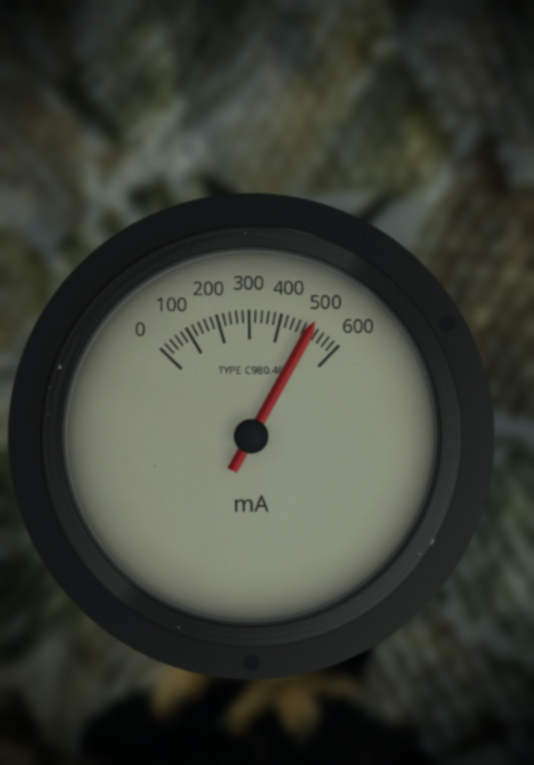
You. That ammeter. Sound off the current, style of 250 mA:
500 mA
